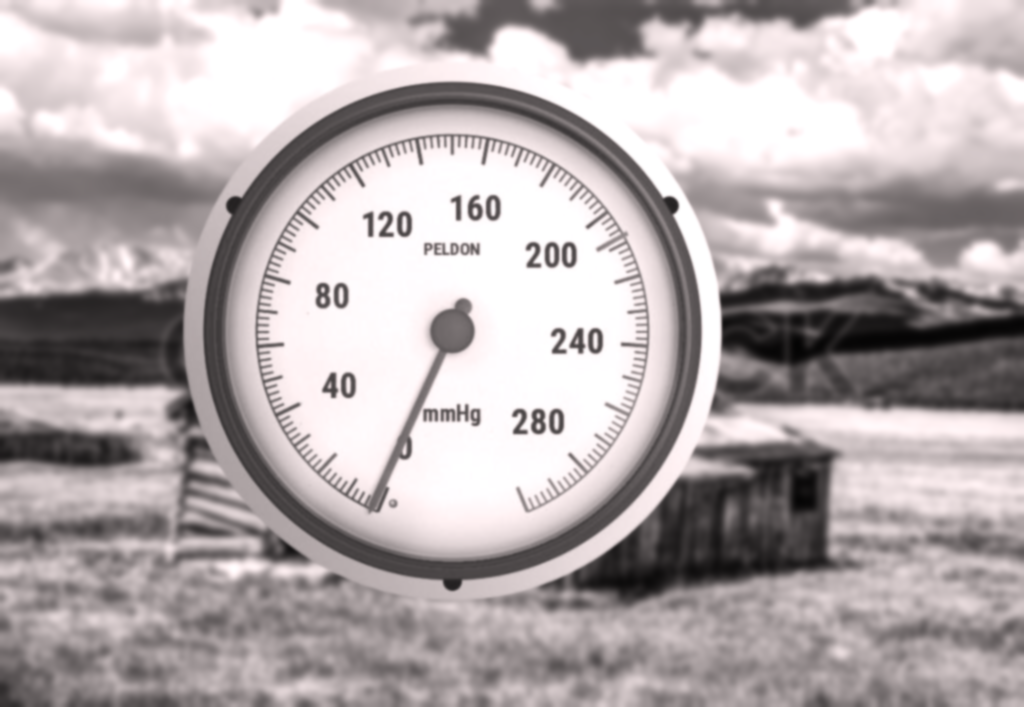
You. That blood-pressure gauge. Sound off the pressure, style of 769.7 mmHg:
2 mmHg
